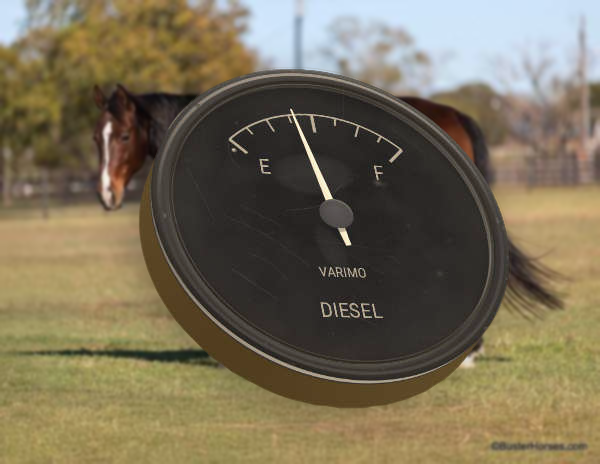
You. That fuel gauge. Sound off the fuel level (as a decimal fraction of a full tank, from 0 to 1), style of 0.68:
0.375
